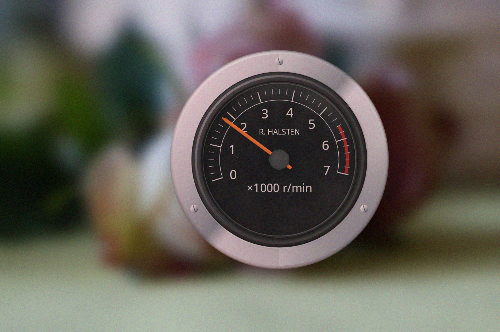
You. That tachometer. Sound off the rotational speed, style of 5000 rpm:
1800 rpm
